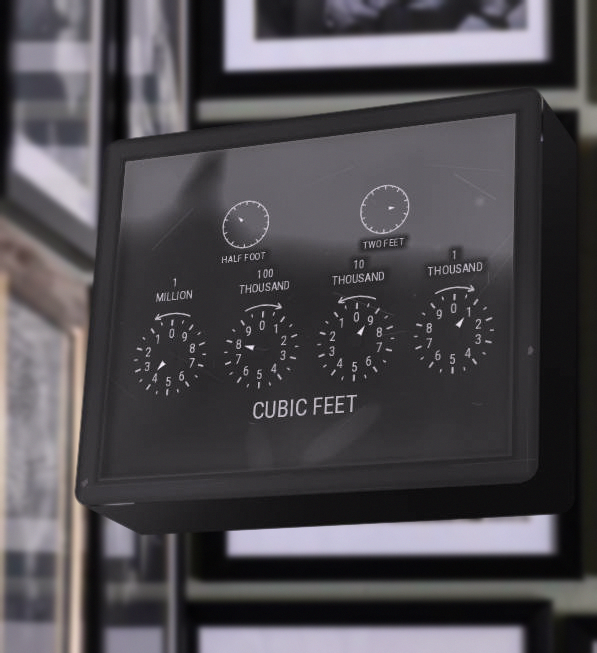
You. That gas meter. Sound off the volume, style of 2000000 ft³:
379100 ft³
